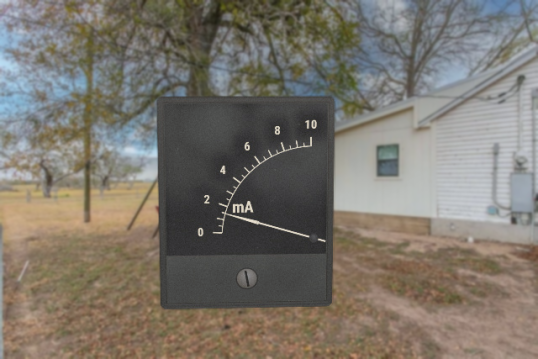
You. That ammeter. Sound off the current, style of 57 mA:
1.5 mA
